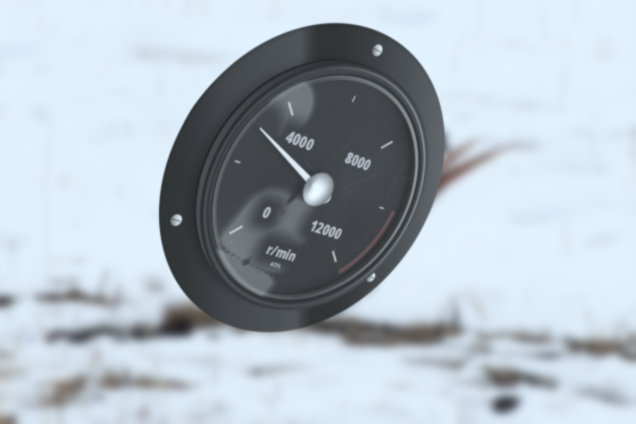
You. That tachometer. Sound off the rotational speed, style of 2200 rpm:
3000 rpm
